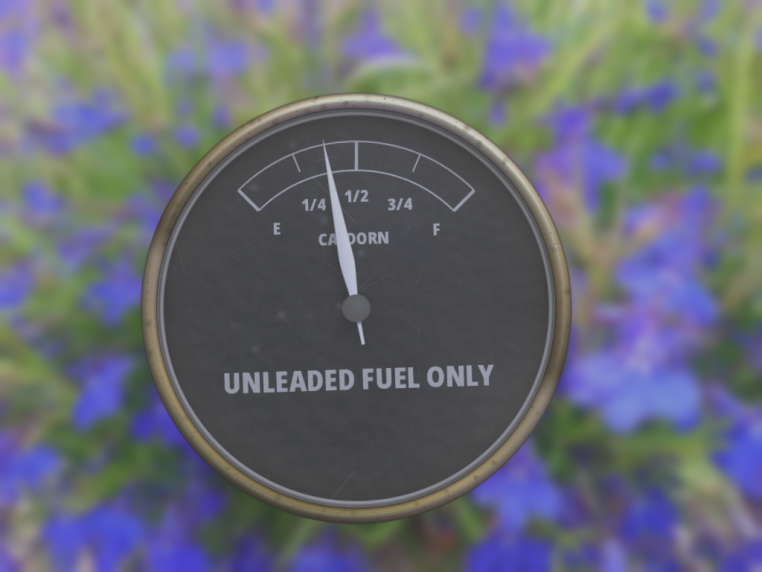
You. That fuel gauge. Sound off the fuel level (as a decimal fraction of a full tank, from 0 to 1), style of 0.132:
0.375
